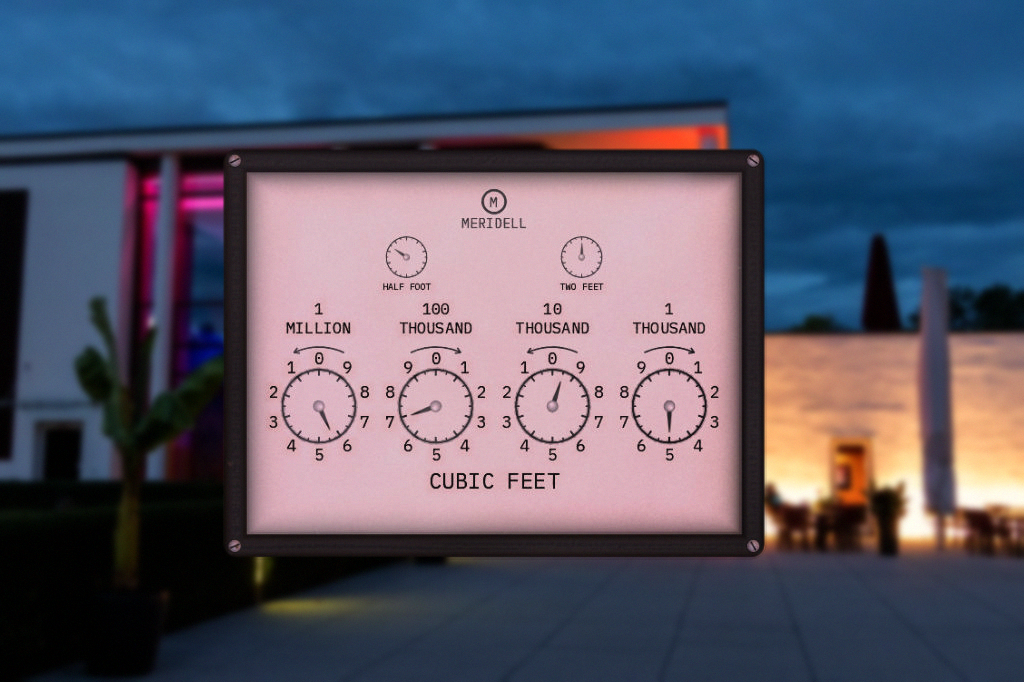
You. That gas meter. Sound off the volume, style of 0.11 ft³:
569500 ft³
